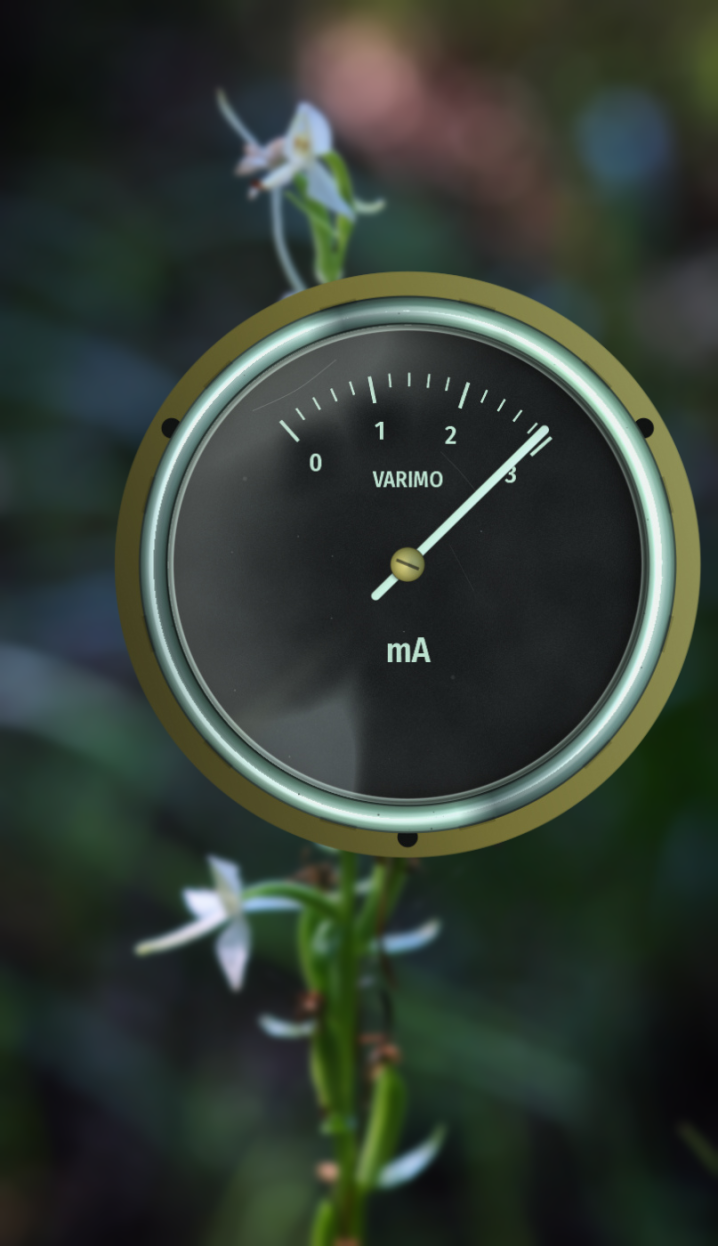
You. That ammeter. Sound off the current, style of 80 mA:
2.9 mA
